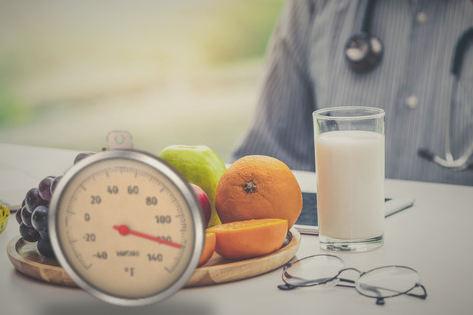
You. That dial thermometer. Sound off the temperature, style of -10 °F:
120 °F
